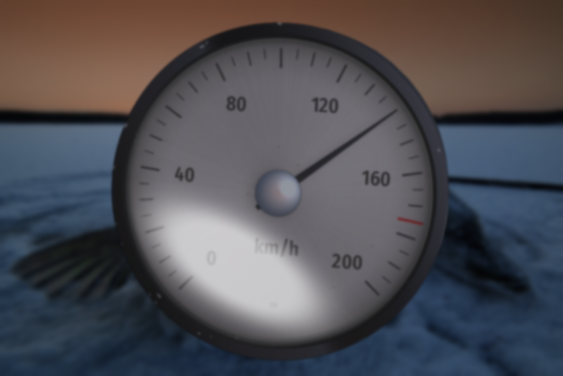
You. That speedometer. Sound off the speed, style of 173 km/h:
140 km/h
